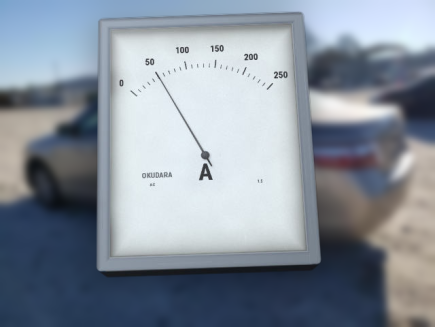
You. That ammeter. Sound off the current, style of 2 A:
50 A
